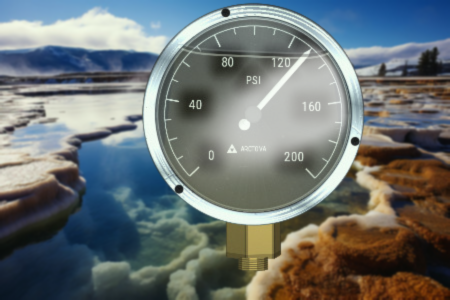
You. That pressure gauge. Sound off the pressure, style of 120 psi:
130 psi
